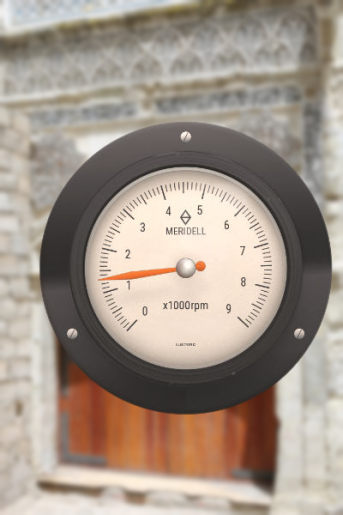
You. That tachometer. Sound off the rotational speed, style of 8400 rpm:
1300 rpm
